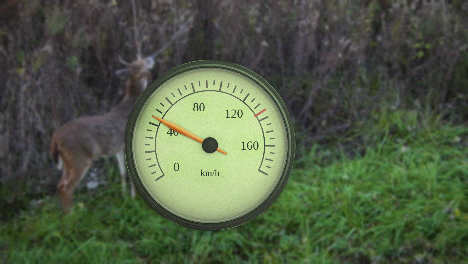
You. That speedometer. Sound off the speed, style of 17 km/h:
45 km/h
